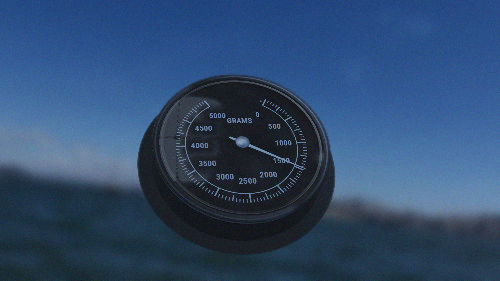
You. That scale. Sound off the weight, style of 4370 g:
1500 g
